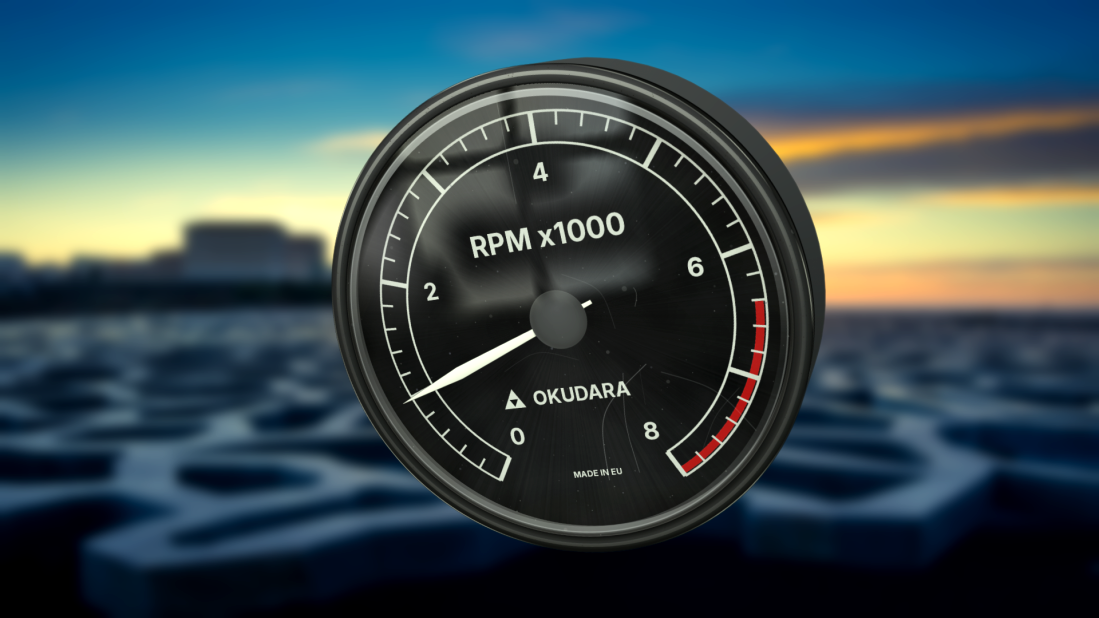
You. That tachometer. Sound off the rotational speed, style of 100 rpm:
1000 rpm
